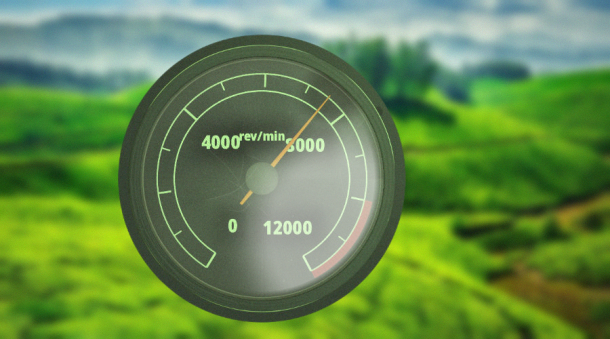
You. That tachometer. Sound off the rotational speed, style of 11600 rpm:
7500 rpm
